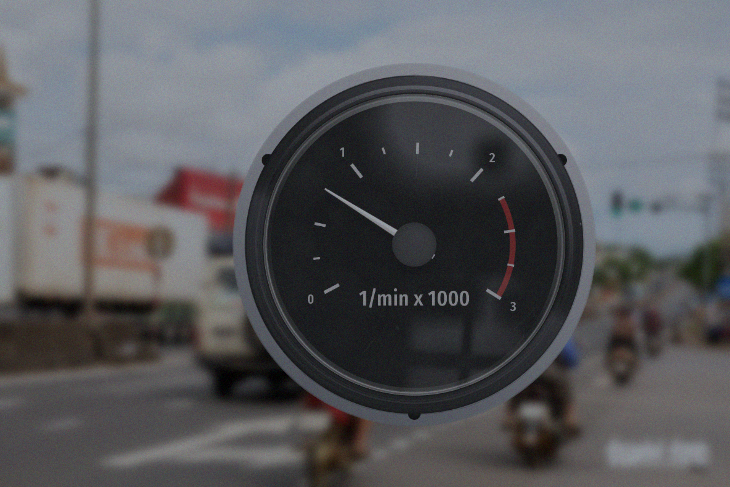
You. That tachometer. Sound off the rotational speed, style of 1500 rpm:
750 rpm
